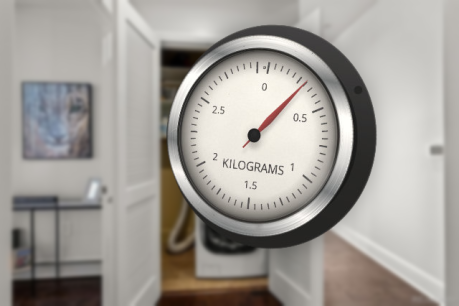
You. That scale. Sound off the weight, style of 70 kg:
0.3 kg
